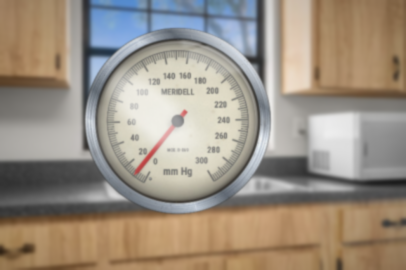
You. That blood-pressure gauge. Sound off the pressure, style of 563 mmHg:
10 mmHg
